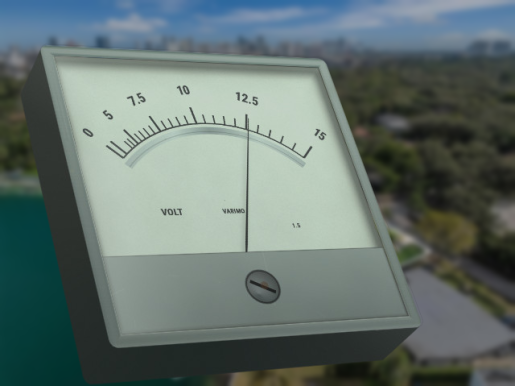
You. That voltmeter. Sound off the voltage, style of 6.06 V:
12.5 V
